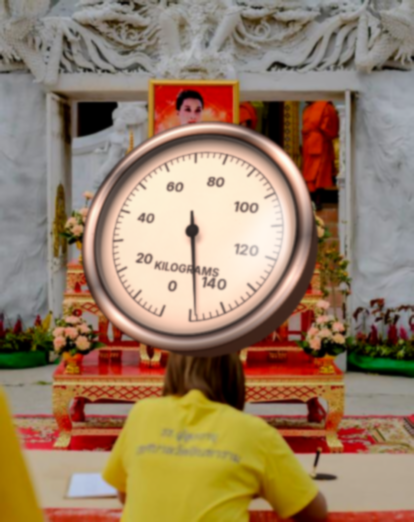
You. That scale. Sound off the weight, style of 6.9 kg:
148 kg
